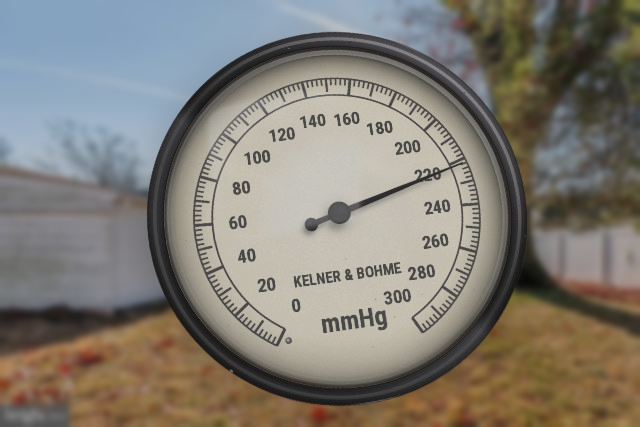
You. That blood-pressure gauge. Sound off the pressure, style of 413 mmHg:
222 mmHg
